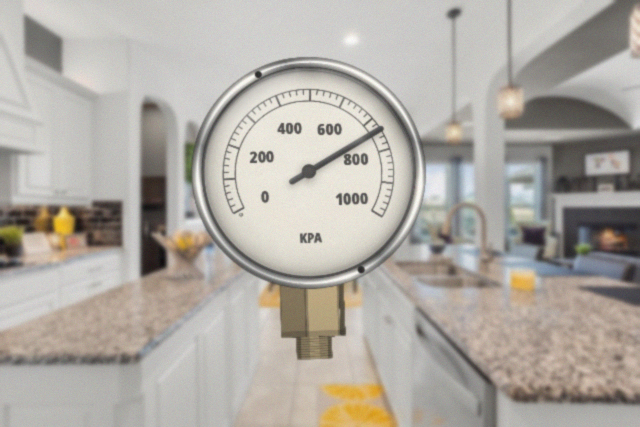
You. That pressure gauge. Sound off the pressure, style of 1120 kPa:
740 kPa
